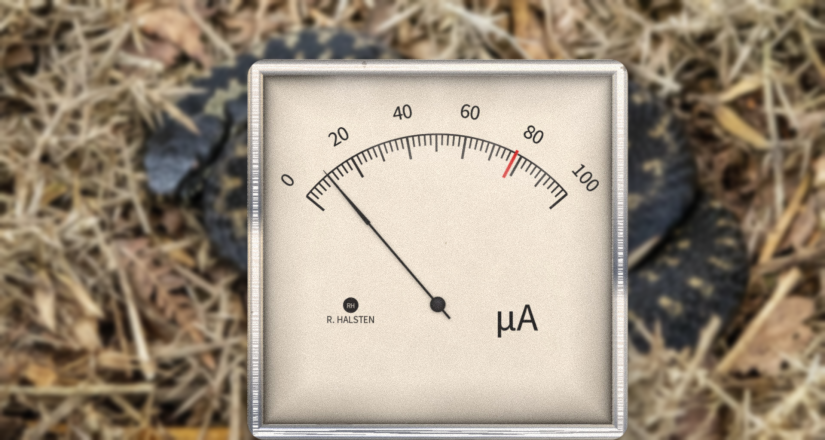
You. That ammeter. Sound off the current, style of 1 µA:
10 µA
